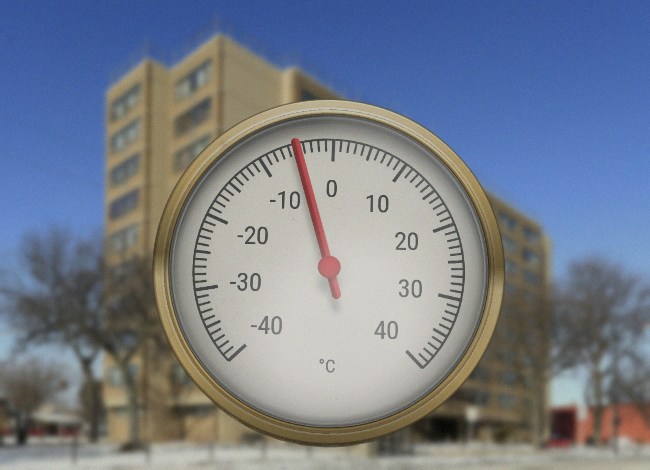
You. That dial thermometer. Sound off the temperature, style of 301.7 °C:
-5 °C
